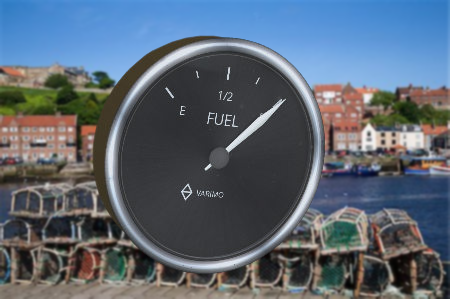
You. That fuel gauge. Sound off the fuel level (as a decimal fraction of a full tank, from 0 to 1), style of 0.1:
1
